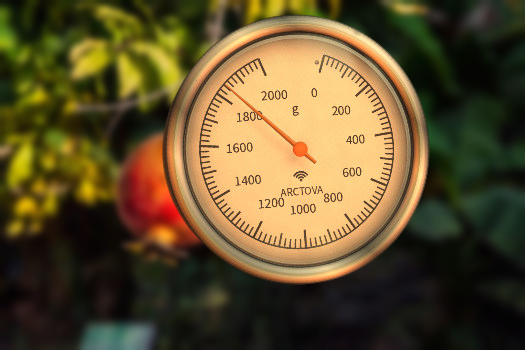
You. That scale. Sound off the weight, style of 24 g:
1840 g
